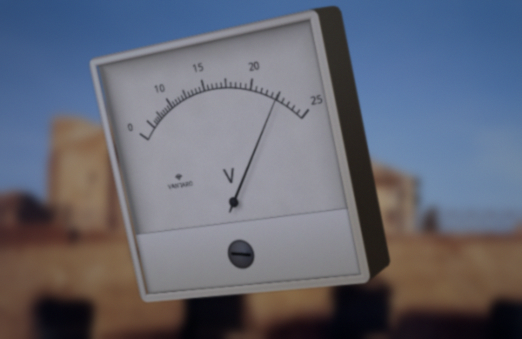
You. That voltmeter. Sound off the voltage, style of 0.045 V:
22.5 V
